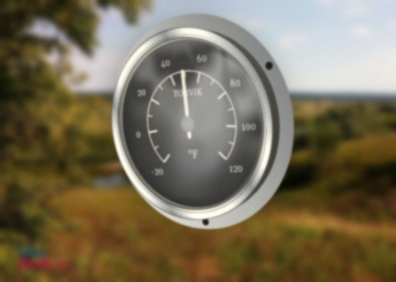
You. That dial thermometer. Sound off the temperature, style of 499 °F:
50 °F
